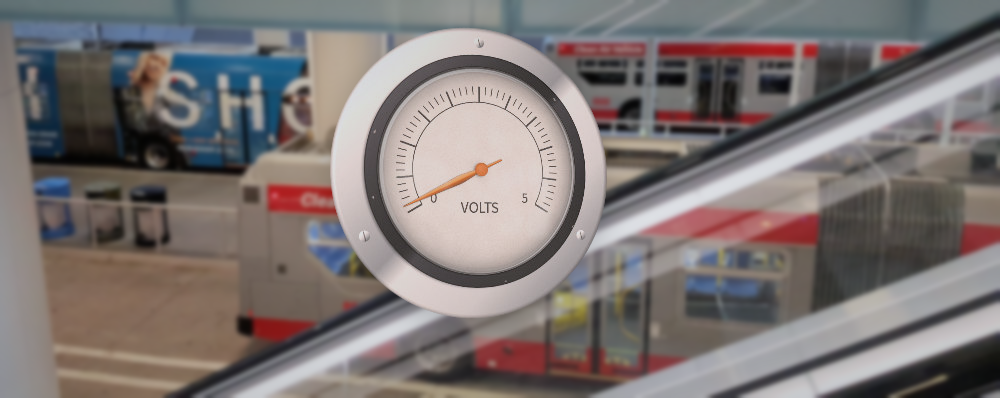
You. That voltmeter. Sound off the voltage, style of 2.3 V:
0.1 V
